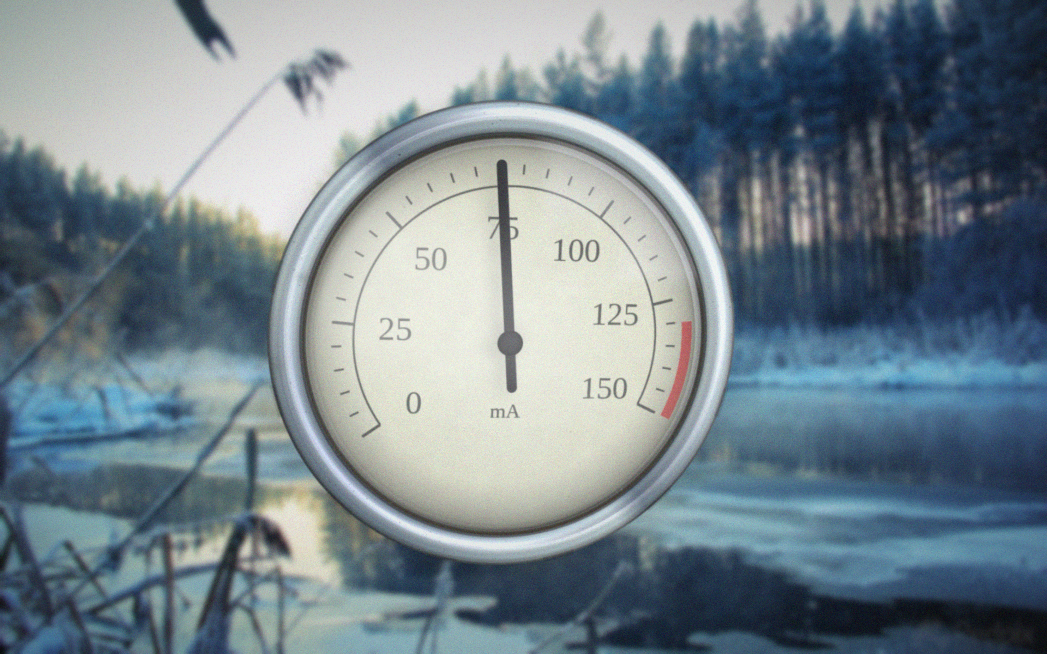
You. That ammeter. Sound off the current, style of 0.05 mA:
75 mA
